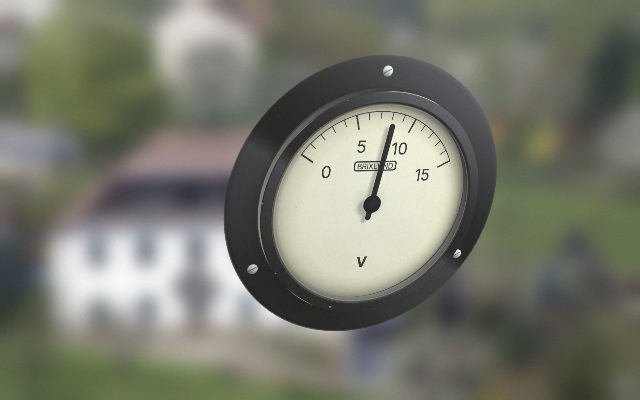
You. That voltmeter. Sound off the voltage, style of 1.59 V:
8 V
